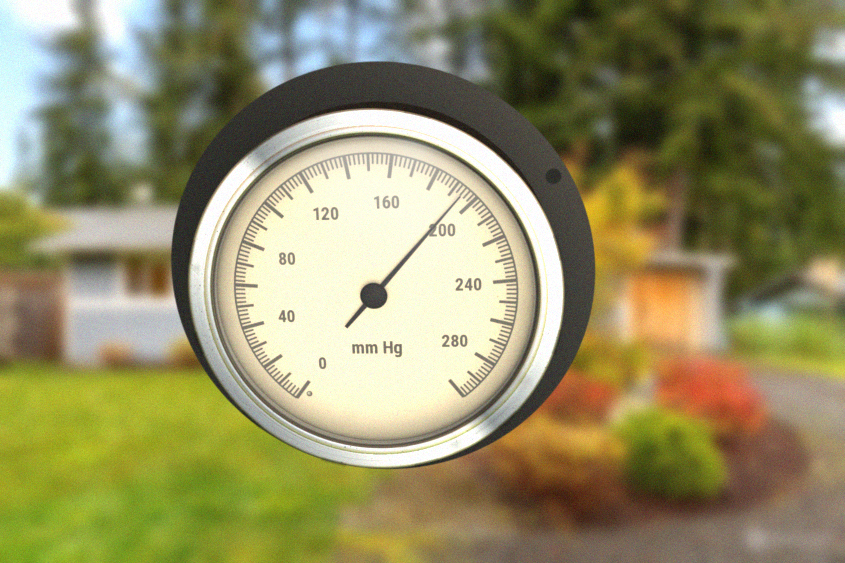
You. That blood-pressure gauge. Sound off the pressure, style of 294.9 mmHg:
194 mmHg
